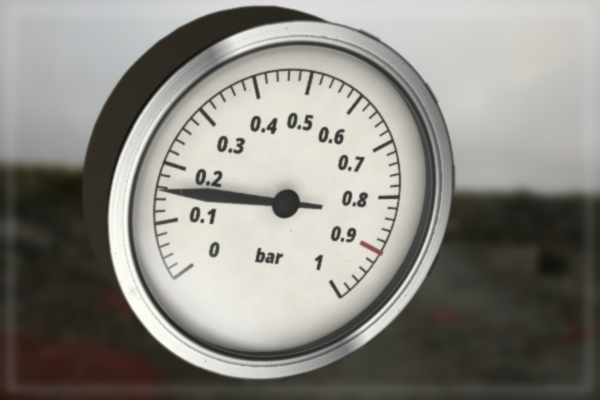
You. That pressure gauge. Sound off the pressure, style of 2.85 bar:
0.16 bar
